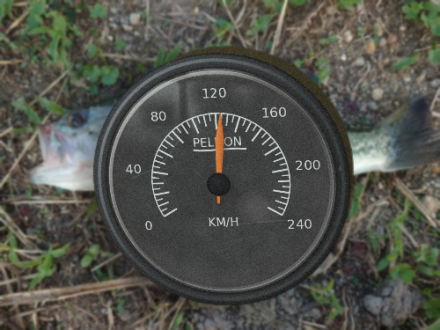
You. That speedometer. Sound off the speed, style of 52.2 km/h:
125 km/h
